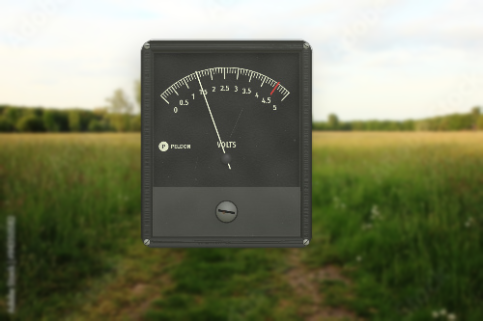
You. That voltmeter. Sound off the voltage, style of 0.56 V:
1.5 V
